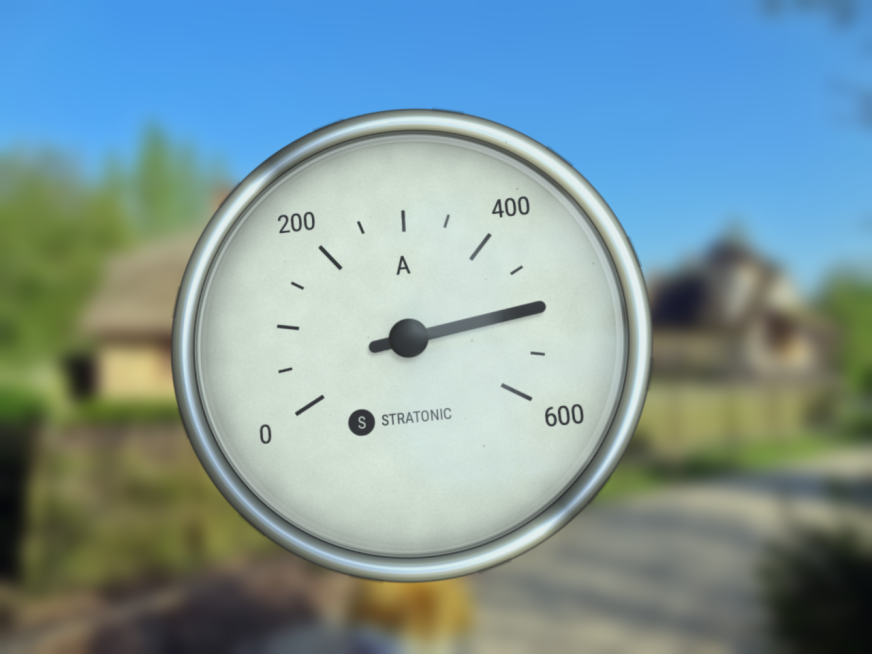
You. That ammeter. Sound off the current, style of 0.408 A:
500 A
